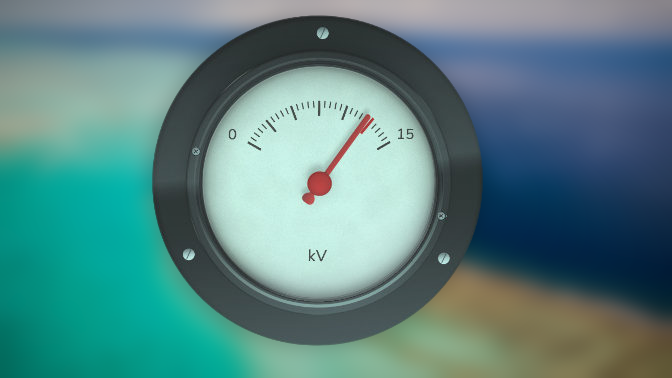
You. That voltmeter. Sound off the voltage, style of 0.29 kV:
12 kV
